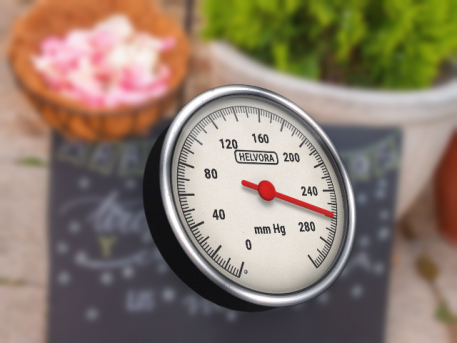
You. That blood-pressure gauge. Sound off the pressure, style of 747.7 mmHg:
260 mmHg
